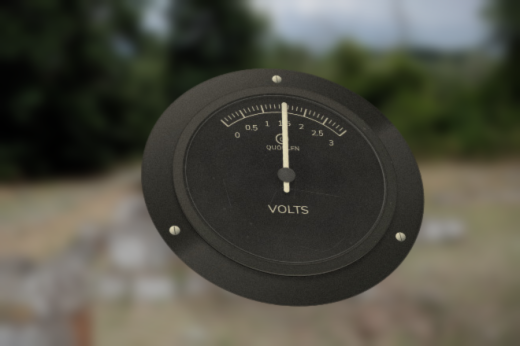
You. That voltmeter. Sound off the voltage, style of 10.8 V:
1.5 V
